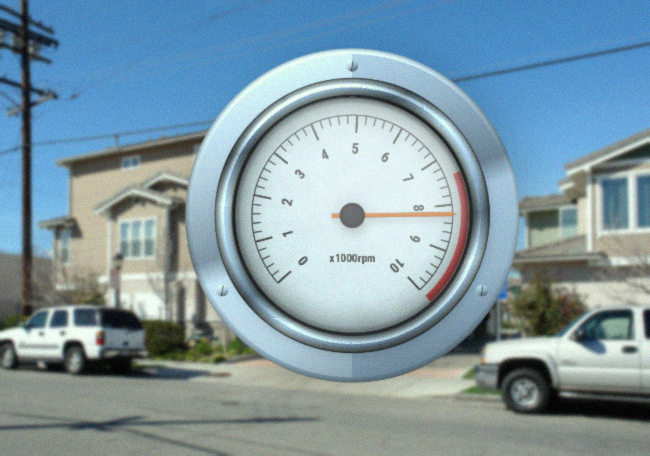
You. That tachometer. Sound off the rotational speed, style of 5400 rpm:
8200 rpm
